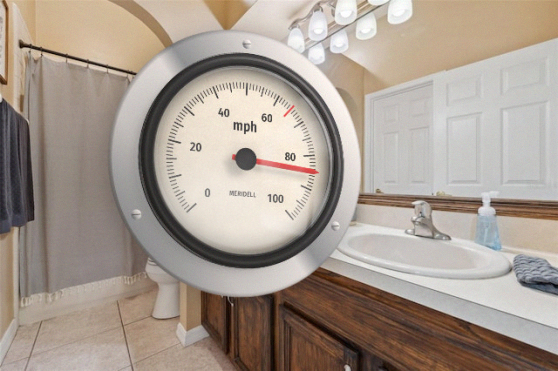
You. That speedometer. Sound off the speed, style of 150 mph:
85 mph
